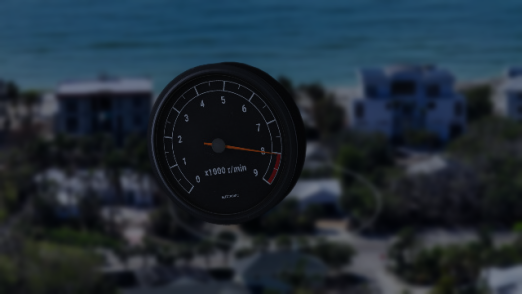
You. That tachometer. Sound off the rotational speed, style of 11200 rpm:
8000 rpm
